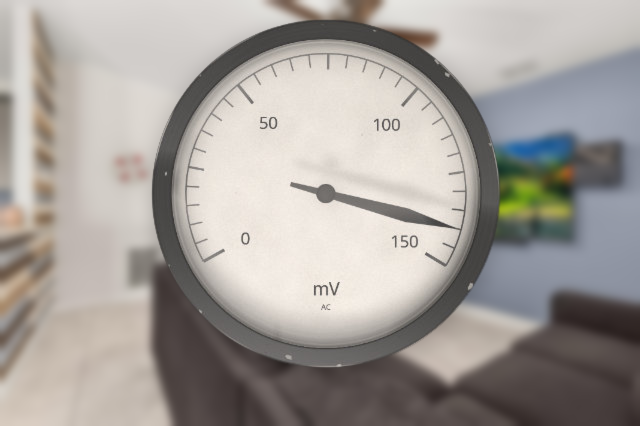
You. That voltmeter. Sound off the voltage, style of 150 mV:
140 mV
